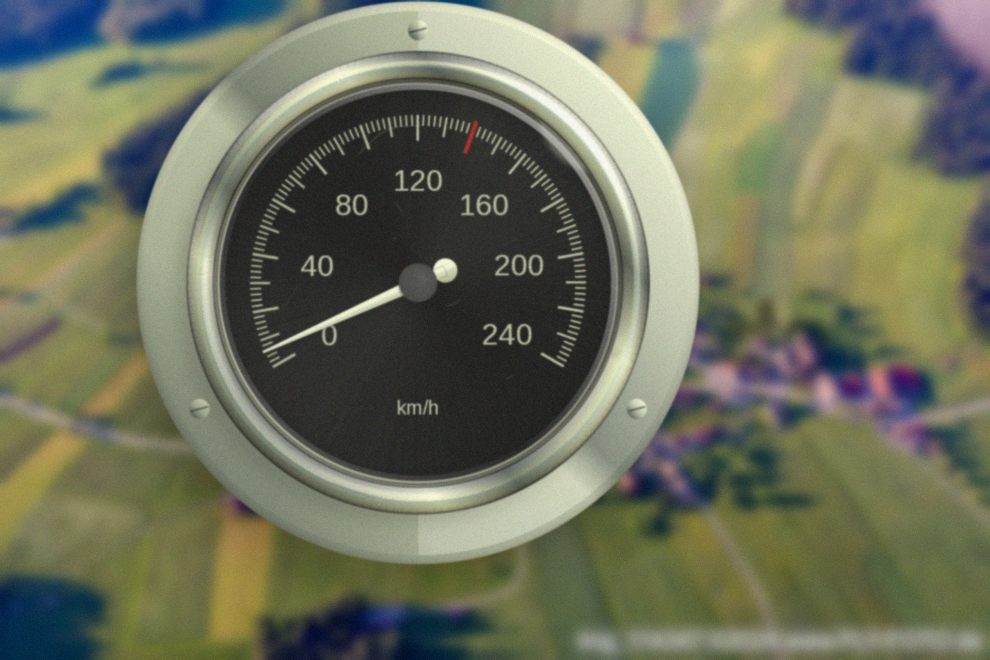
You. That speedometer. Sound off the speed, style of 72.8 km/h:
6 km/h
